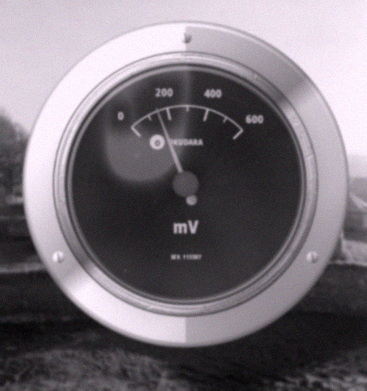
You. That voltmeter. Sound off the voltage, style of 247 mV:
150 mV
